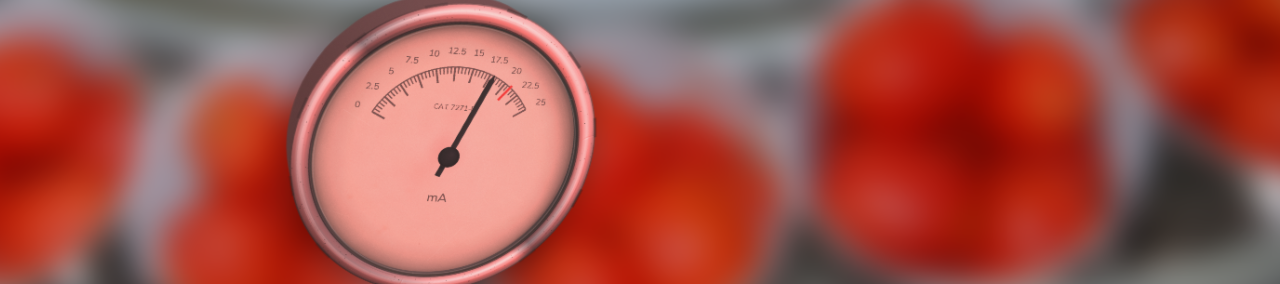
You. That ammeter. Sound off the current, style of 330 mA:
17.5 mA
